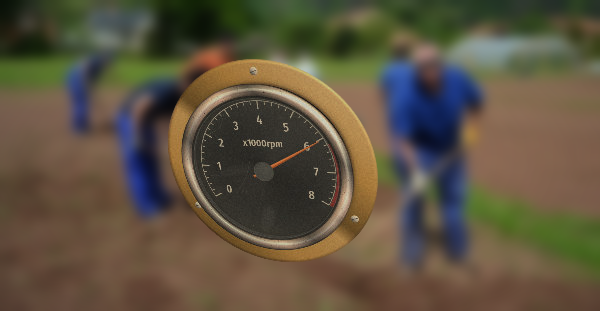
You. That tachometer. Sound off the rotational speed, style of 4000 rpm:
6000 rpm
